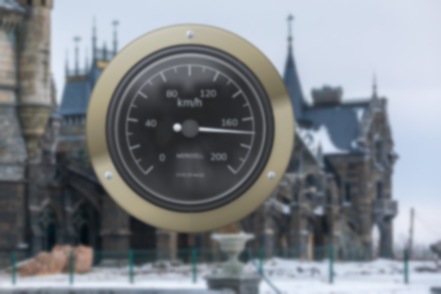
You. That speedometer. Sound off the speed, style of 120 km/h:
170 km/h
